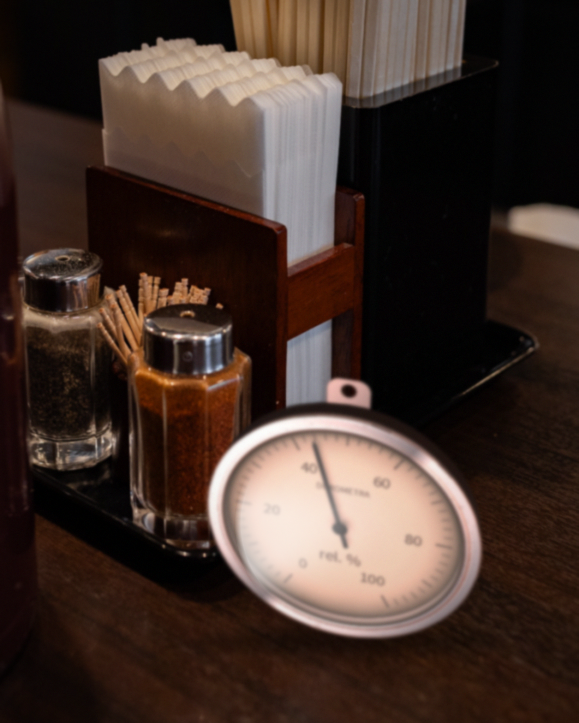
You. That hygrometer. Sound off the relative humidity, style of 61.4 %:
44 %
